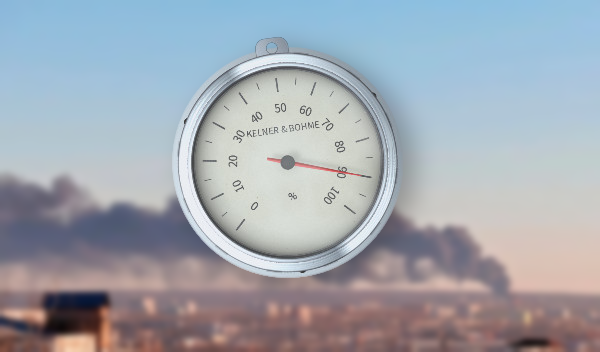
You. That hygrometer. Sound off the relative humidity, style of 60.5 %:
90 %
